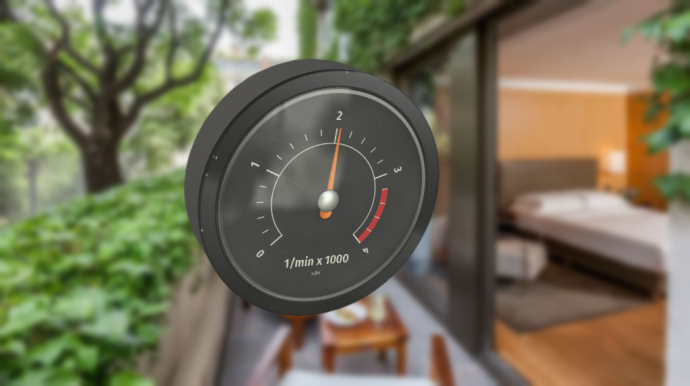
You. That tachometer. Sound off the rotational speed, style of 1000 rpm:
2000 rpm
